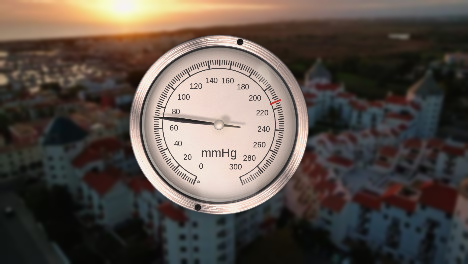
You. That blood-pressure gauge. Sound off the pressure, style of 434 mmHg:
70 mmHg
